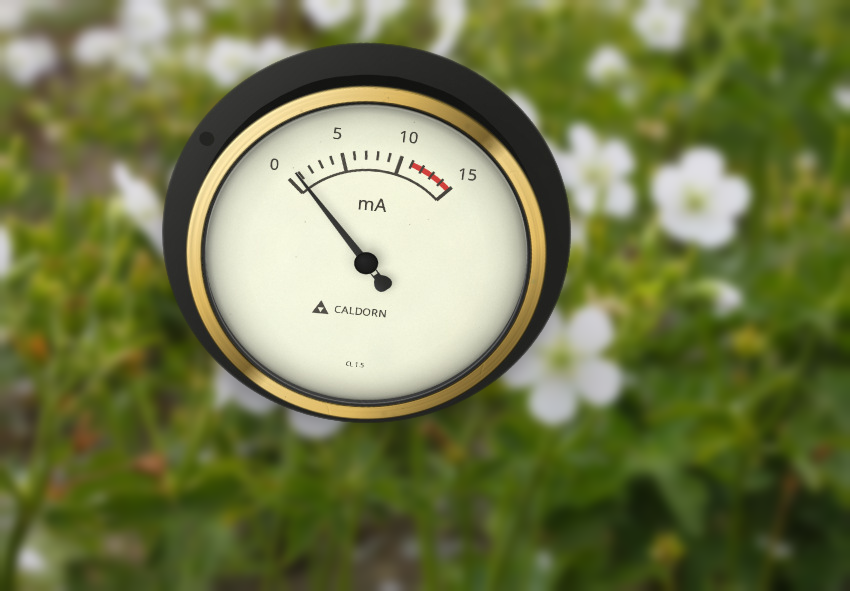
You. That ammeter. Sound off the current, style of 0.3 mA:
1 mA
